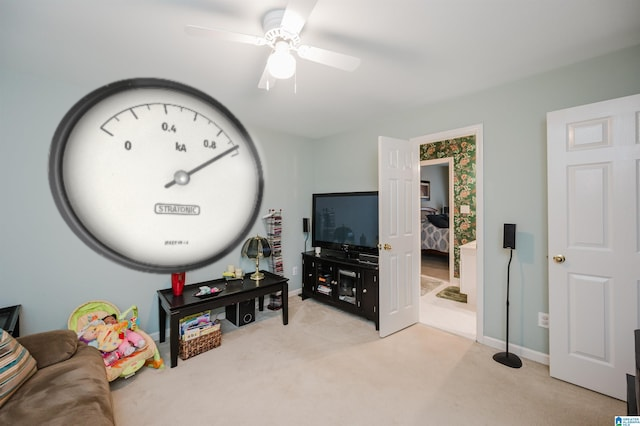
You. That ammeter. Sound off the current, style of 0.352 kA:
0.95 kA
